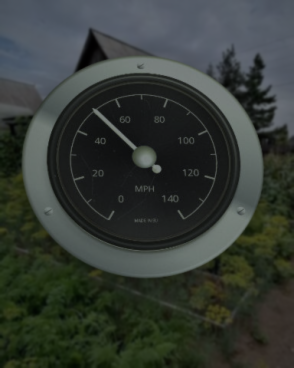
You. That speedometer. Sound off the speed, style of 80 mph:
50 mph
